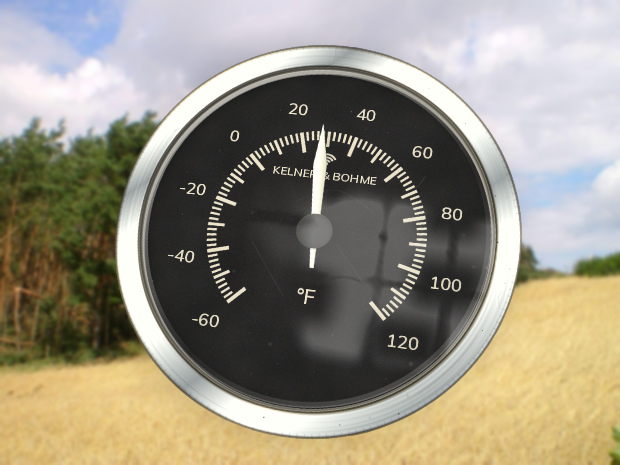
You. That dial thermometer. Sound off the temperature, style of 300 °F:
28 °F
